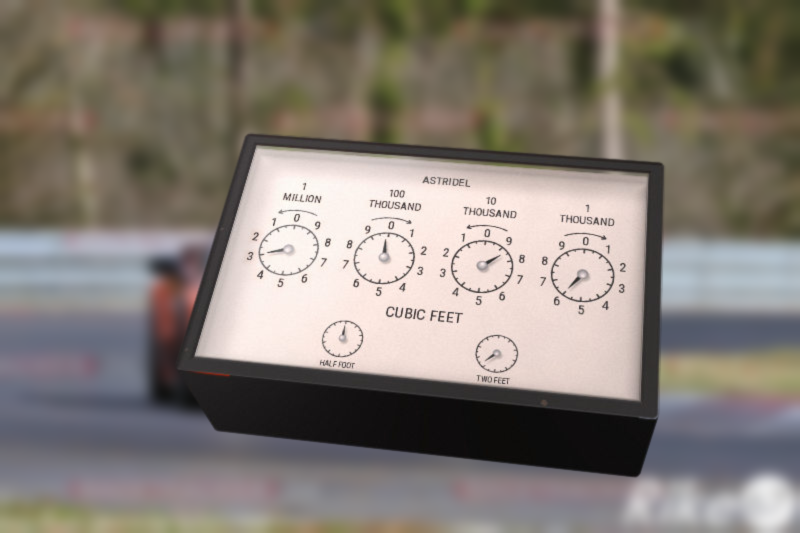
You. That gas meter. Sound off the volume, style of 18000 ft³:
298600 ft³
